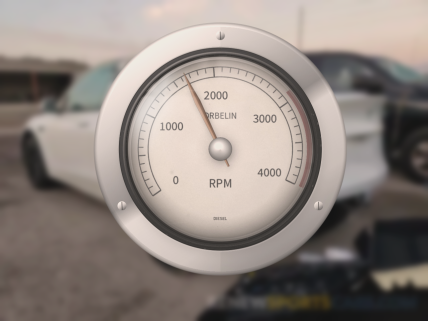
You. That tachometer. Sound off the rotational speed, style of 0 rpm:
1650 rpm
